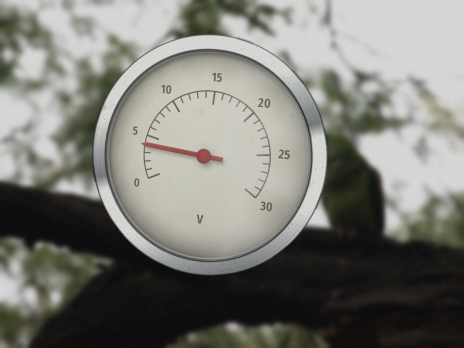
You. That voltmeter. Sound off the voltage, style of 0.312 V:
4 V
